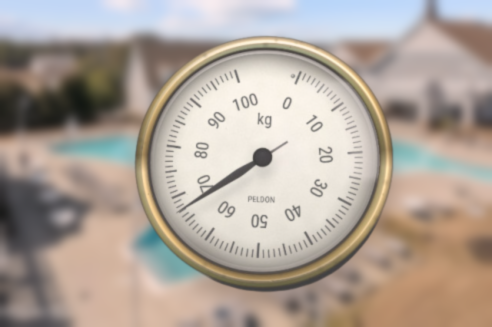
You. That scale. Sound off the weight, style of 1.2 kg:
67 kg
